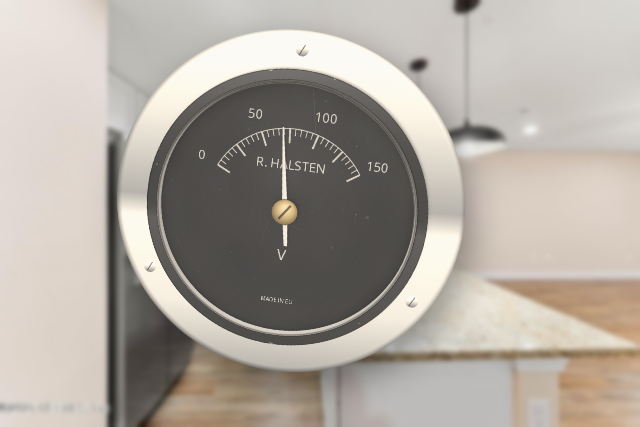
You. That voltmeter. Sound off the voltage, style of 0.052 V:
70 V
